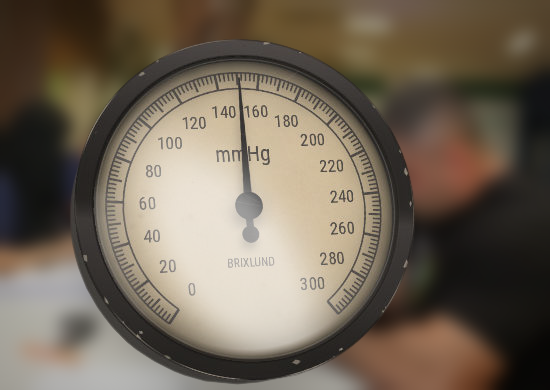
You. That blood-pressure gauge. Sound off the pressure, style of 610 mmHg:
150 mmHg
